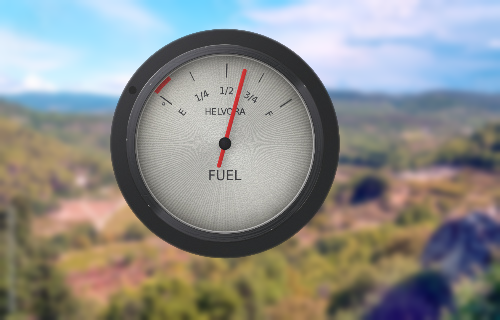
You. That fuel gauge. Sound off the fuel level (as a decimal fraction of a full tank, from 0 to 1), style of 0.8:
0.625
